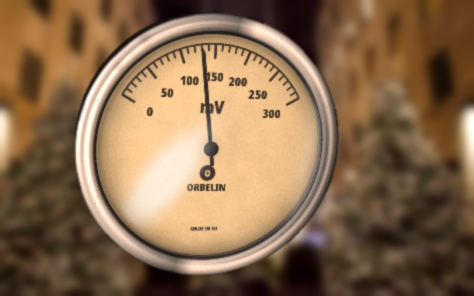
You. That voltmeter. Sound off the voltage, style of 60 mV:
130 mV
